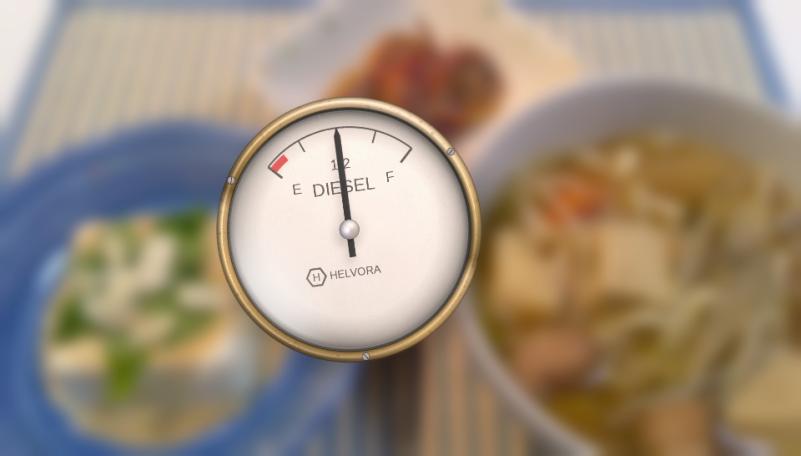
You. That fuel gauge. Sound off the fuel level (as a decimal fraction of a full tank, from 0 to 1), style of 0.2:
0.5
